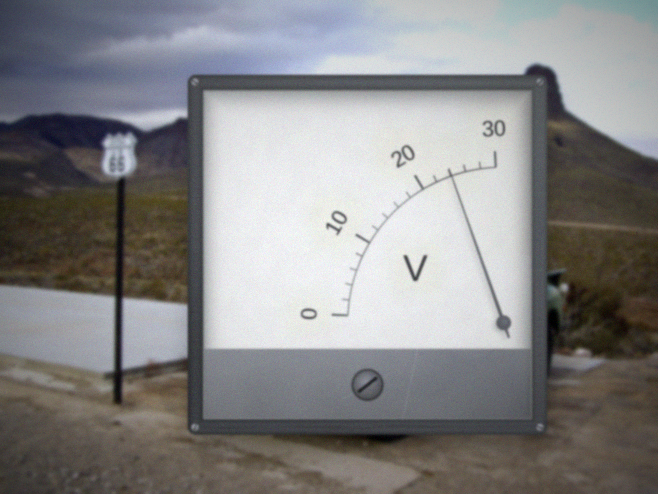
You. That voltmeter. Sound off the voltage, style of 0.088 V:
24 V
